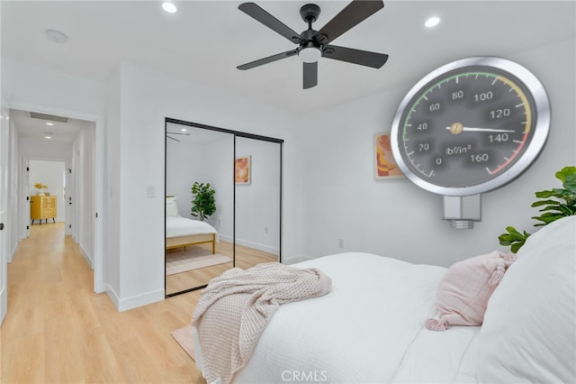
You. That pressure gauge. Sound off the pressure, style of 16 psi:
135 psi
